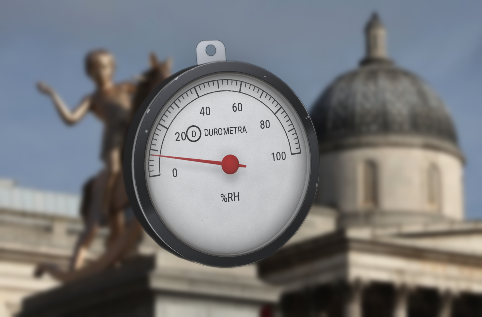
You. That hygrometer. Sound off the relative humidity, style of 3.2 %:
8 %
